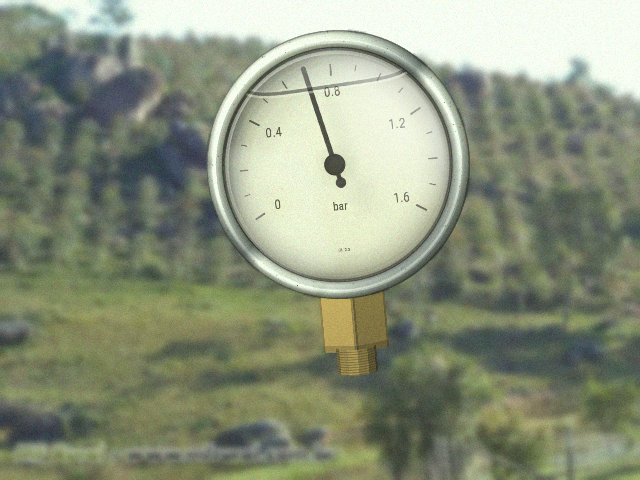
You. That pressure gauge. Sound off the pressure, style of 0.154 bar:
0.7 bar
